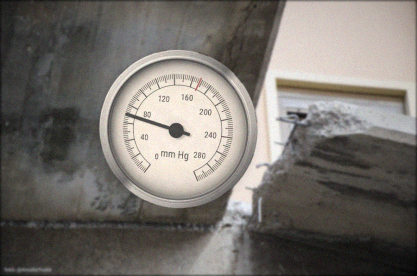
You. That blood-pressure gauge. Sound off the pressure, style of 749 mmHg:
70 mmHg
